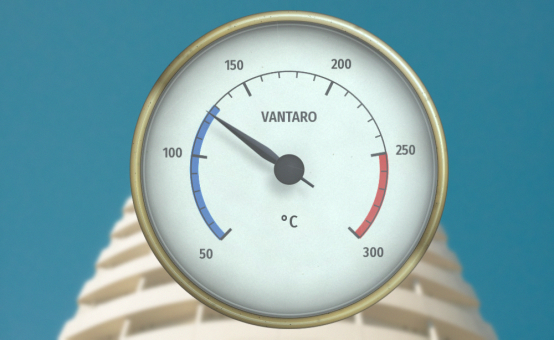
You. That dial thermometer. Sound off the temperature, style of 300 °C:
125 °C
